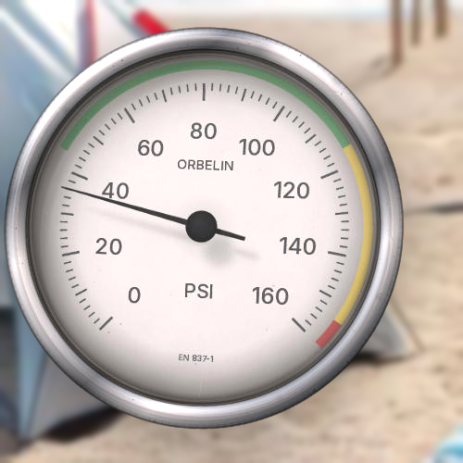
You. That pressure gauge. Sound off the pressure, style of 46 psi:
36 psi
